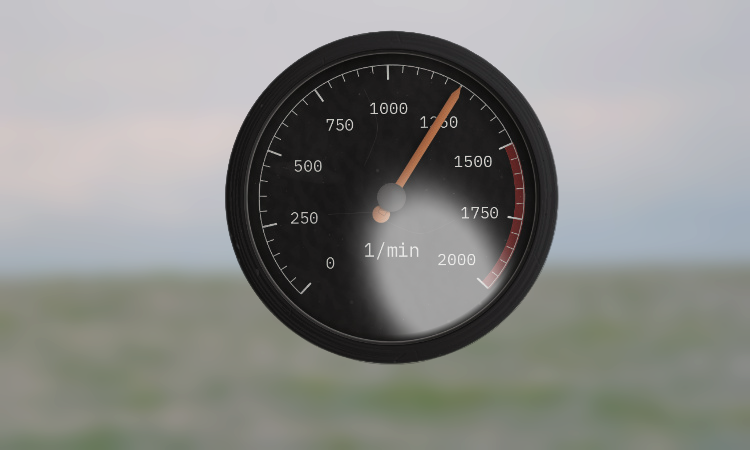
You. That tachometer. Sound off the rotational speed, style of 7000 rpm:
1250 rpm
